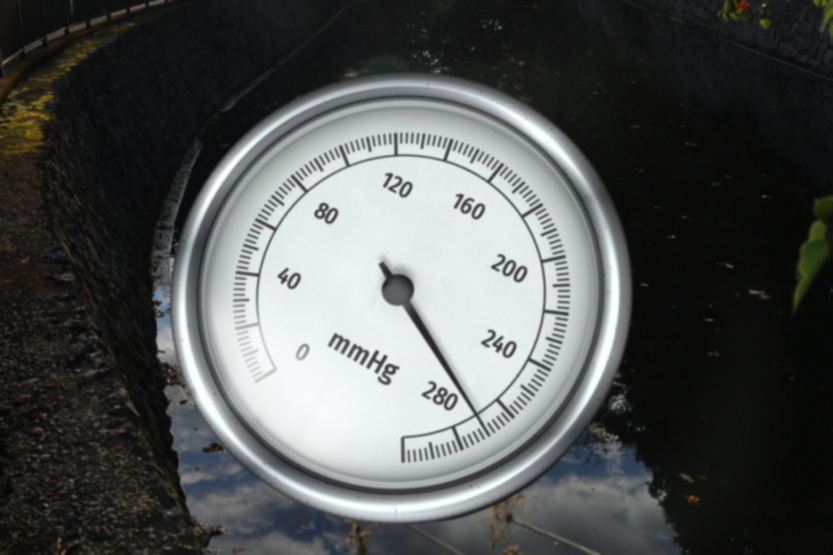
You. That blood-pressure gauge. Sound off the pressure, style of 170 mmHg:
270 mmHg
